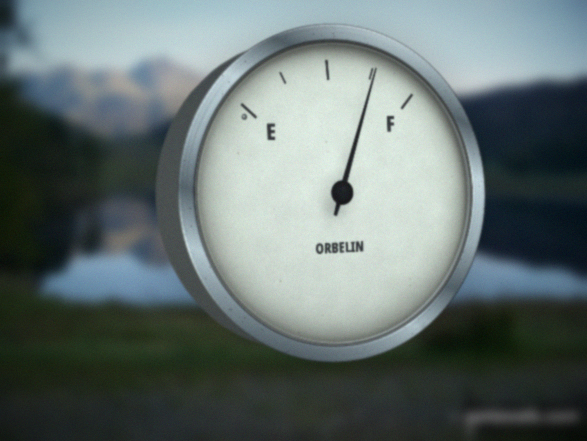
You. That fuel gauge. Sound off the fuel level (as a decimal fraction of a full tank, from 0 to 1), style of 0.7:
0.75
